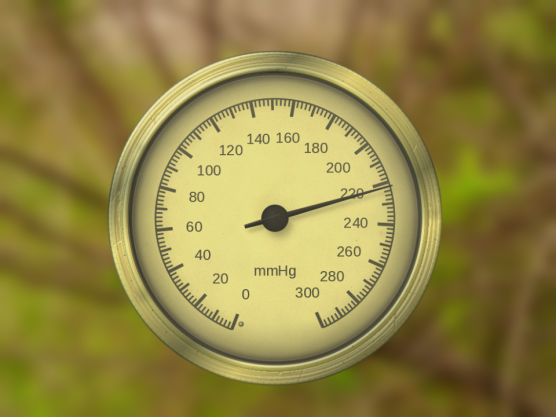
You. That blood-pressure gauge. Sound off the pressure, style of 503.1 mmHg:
222 mmHg
